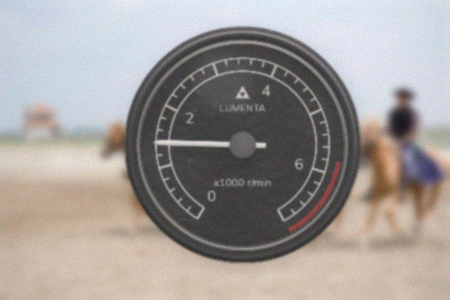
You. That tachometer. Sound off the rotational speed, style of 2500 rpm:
1400 rpm
